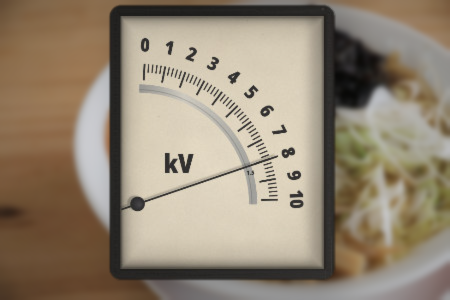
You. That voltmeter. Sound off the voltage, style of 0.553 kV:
8 kV
